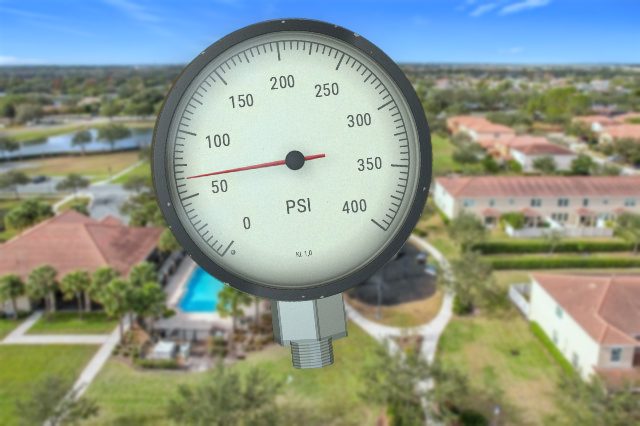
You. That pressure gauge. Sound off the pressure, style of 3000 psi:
65 psi
